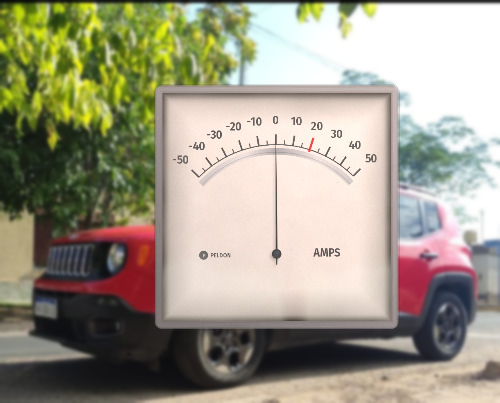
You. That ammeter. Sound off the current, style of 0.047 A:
0 A
